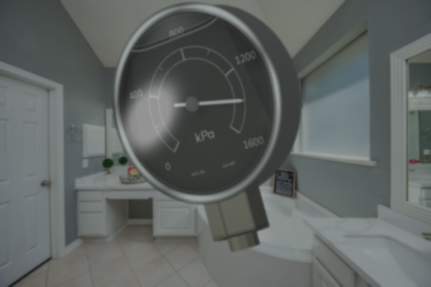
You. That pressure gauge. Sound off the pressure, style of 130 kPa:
1400 kPa
